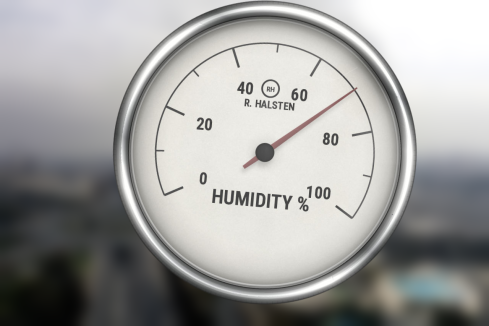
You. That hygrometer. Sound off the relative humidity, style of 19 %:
70 %
